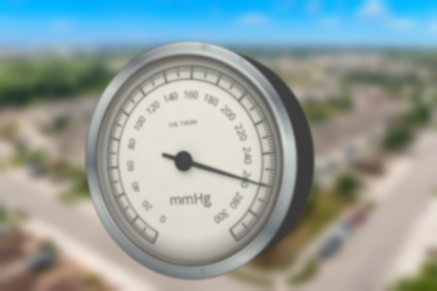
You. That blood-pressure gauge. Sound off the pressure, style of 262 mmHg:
260 mmHg
